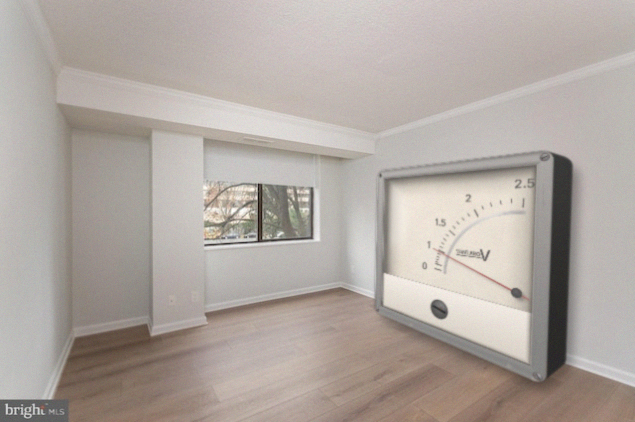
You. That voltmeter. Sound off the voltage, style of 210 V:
1 V
